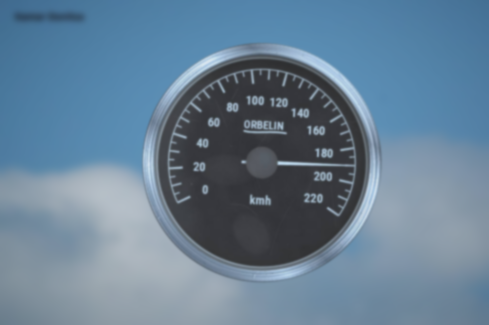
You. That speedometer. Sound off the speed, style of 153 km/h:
190 km/h
